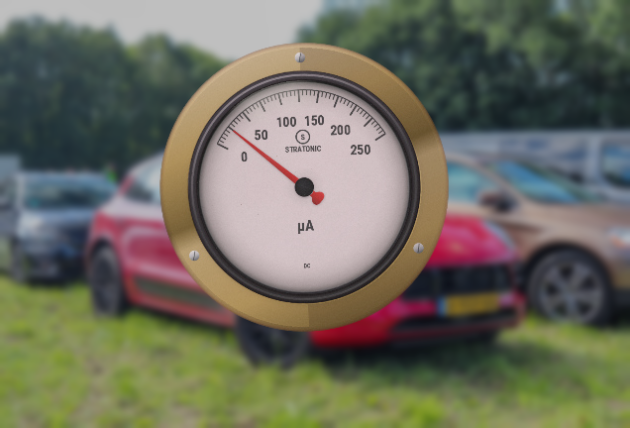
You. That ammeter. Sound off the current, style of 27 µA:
25 µA
